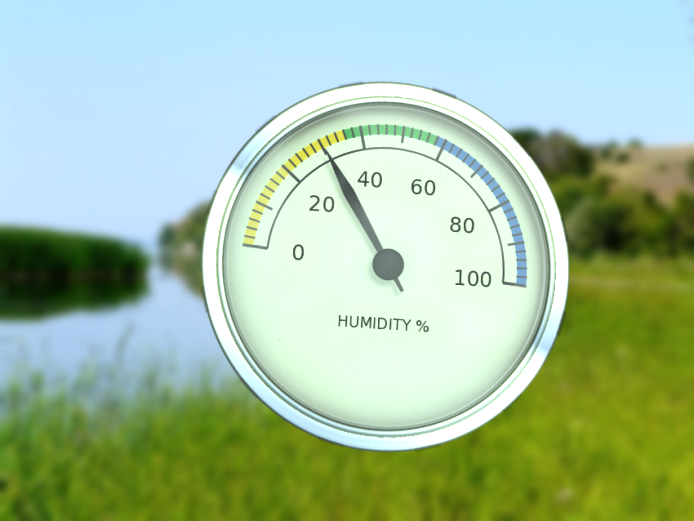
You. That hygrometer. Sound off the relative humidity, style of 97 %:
30 %
